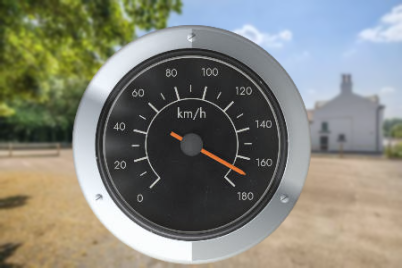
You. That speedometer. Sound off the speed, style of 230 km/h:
170 km/h
